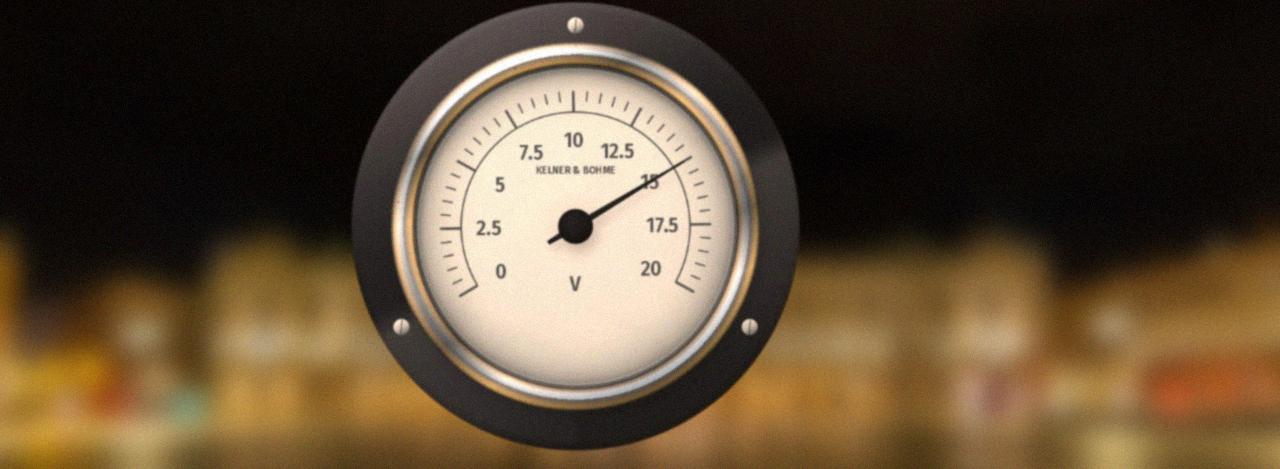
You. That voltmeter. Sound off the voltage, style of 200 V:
15 V
